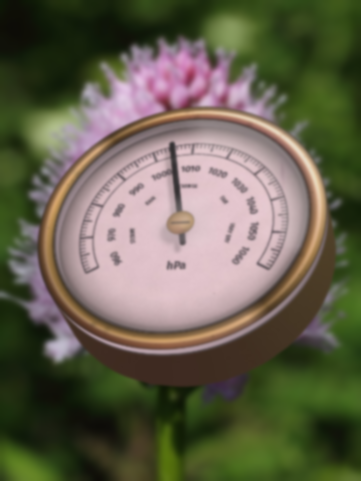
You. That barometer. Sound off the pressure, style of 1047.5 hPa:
1005 hPa
